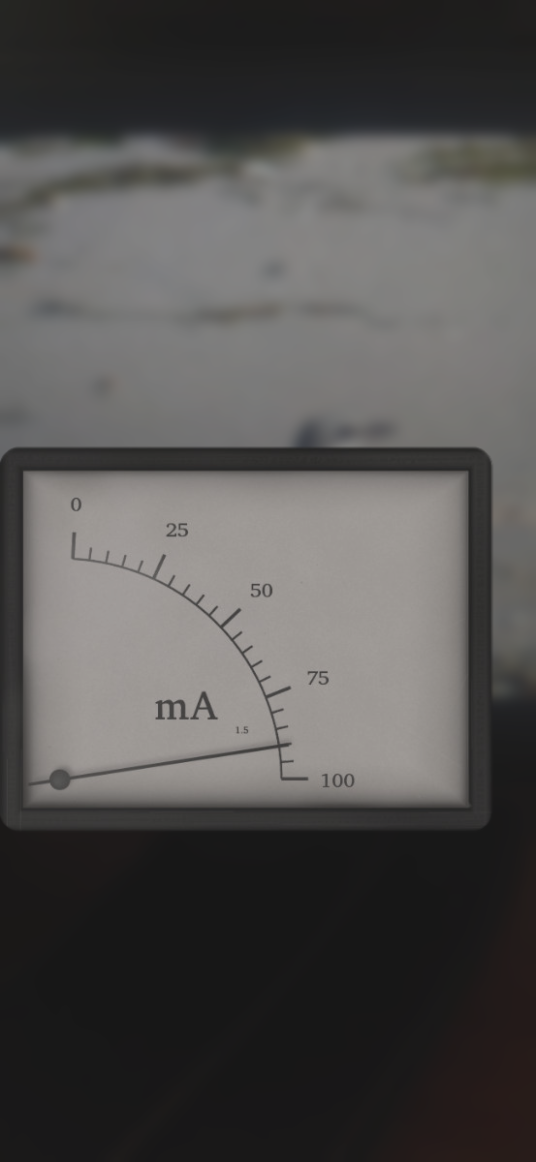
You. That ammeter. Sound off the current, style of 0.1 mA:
90 mA
